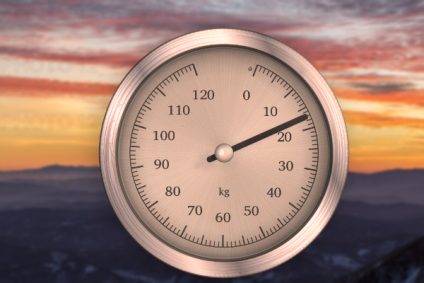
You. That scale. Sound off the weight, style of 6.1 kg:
17 kg
